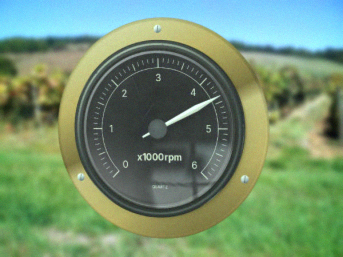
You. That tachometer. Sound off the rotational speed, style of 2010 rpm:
4400 rpm
